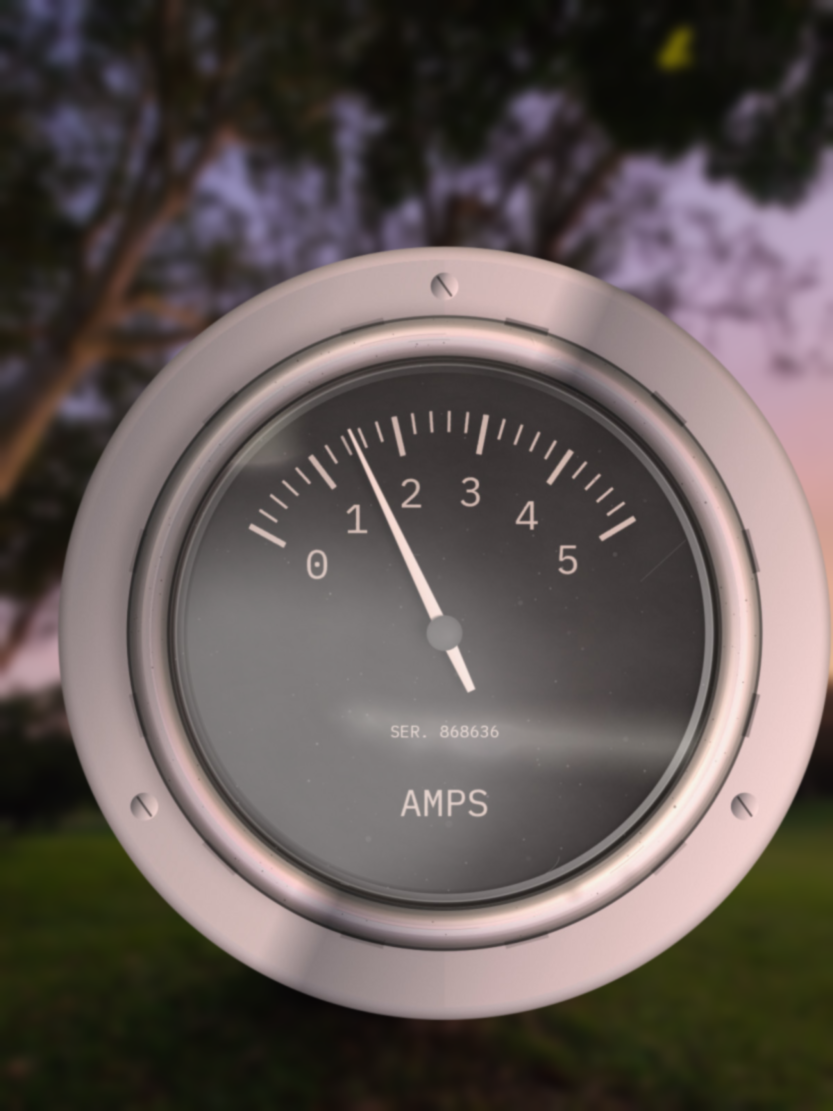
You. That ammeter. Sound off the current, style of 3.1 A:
1.5 A
